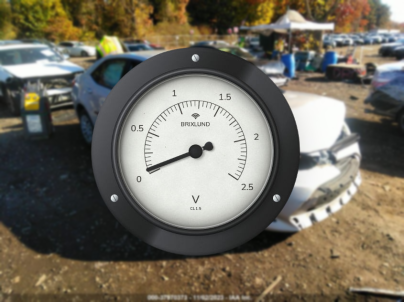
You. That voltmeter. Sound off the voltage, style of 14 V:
0.05 V
